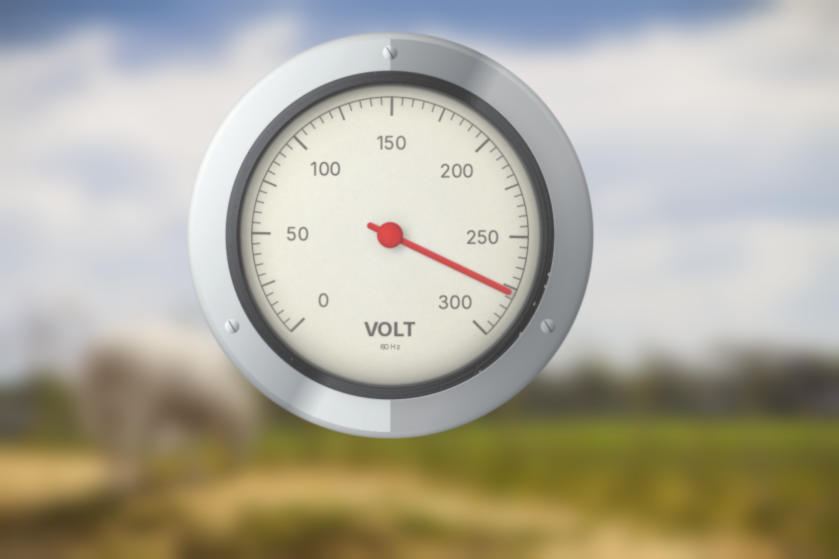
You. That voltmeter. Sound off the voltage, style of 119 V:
277.5 V
